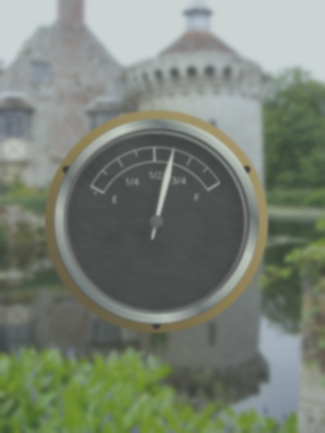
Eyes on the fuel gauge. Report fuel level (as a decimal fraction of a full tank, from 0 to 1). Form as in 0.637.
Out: 0.625
